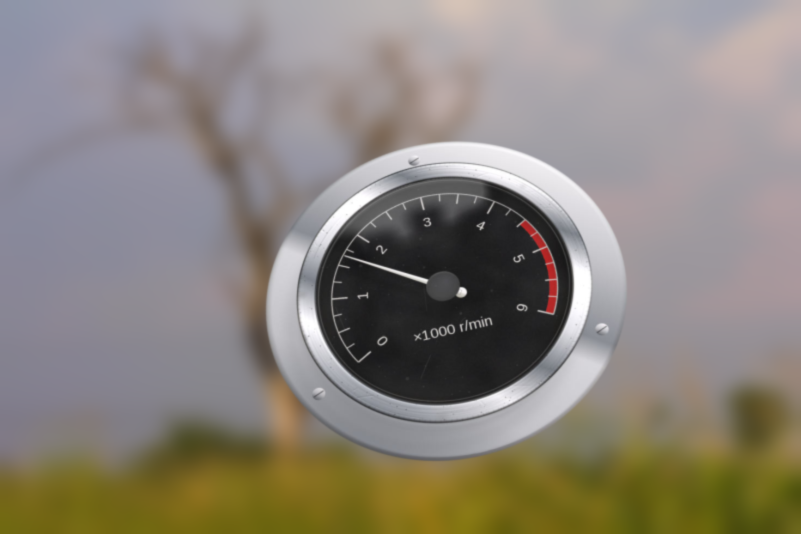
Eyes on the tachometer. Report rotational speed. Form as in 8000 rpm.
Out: 1625 rpm
